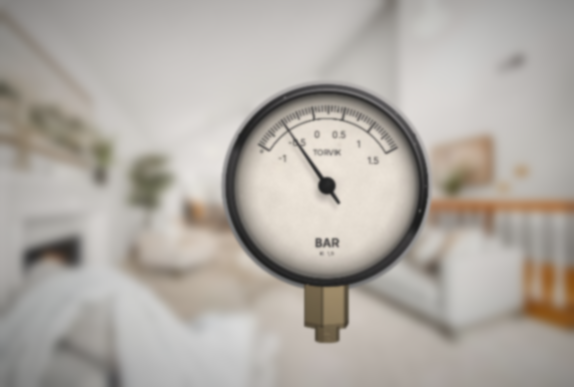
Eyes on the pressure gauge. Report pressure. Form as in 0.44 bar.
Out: -0.5 bar
